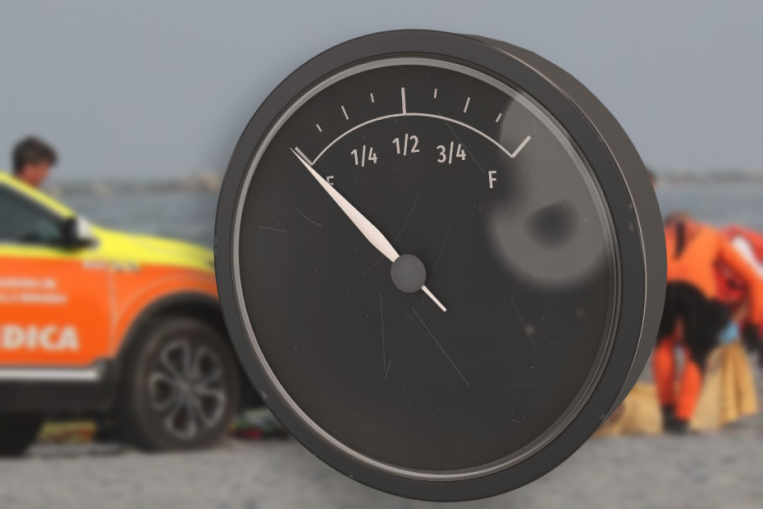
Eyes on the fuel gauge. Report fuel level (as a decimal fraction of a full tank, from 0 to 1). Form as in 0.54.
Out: 0
